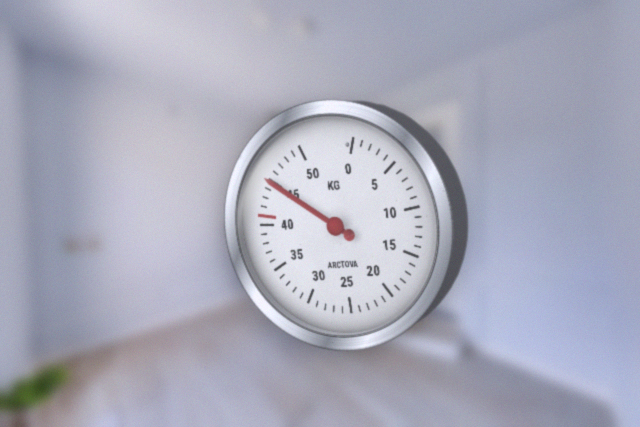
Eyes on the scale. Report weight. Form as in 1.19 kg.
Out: 45 kg
